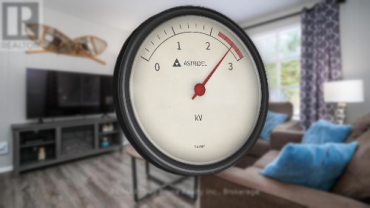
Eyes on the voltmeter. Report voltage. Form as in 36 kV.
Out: 2.6 kV
